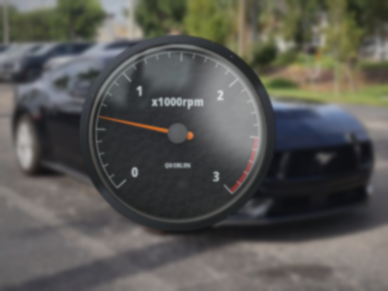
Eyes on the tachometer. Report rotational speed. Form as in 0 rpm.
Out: 600 rpm
